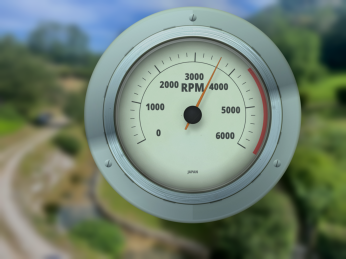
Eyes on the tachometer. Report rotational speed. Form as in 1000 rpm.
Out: 3600 rpm
